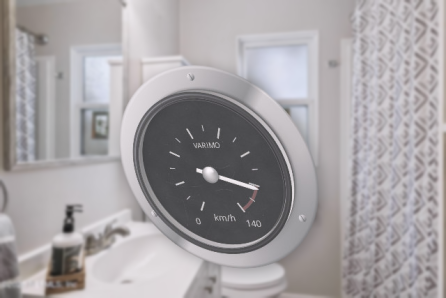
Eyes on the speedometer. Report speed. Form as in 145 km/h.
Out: 120 km/h
